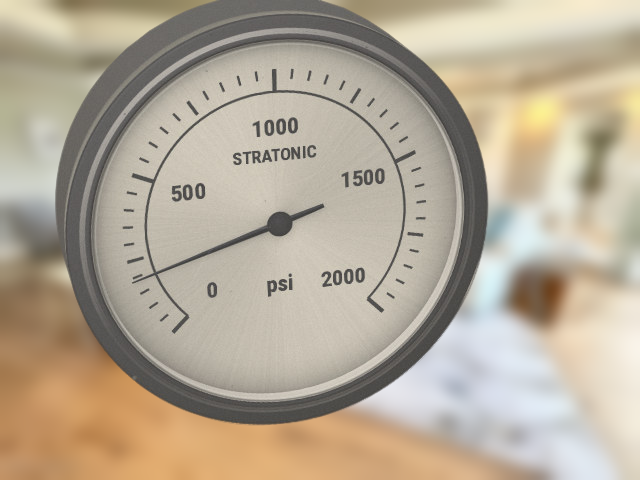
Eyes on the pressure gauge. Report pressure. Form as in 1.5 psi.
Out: 200 psi
